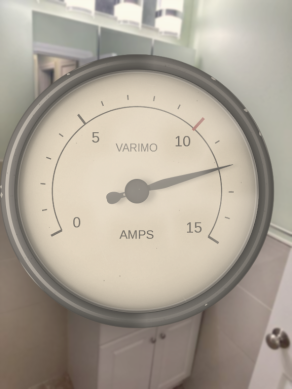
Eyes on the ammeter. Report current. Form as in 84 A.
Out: 12 A
